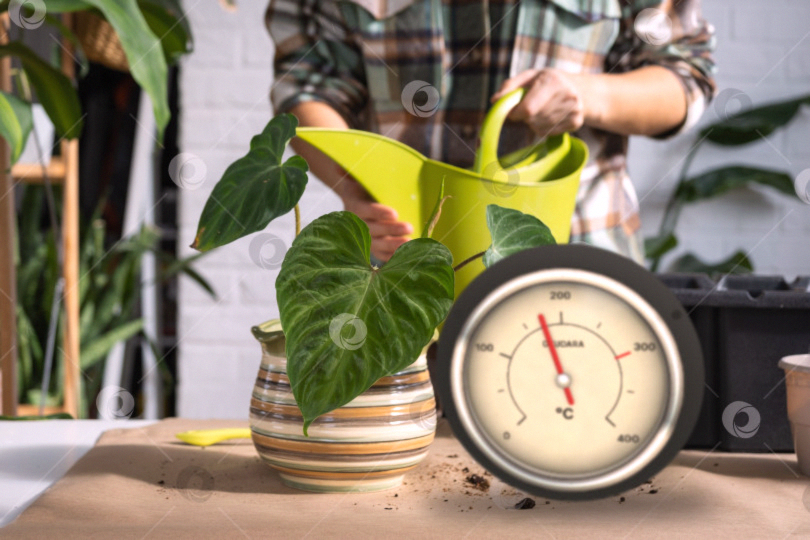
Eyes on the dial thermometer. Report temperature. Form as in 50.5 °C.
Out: 175 °C
